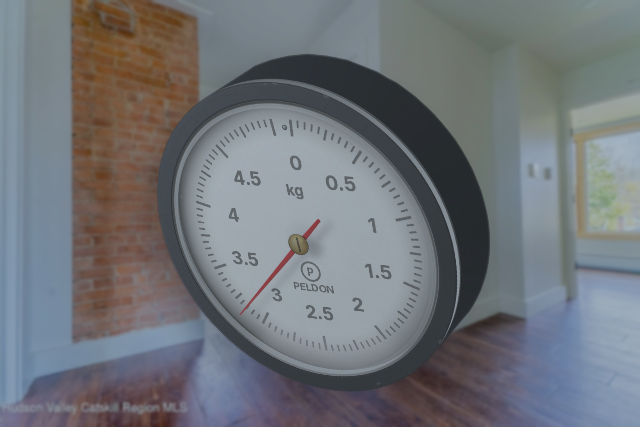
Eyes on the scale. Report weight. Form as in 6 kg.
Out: 3.15 kg
